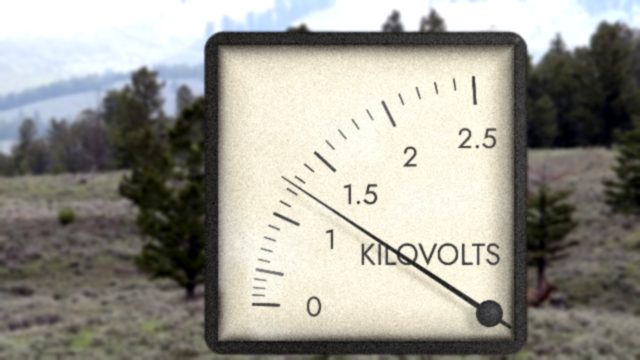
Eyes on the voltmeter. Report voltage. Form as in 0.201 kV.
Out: 1.25 kV
